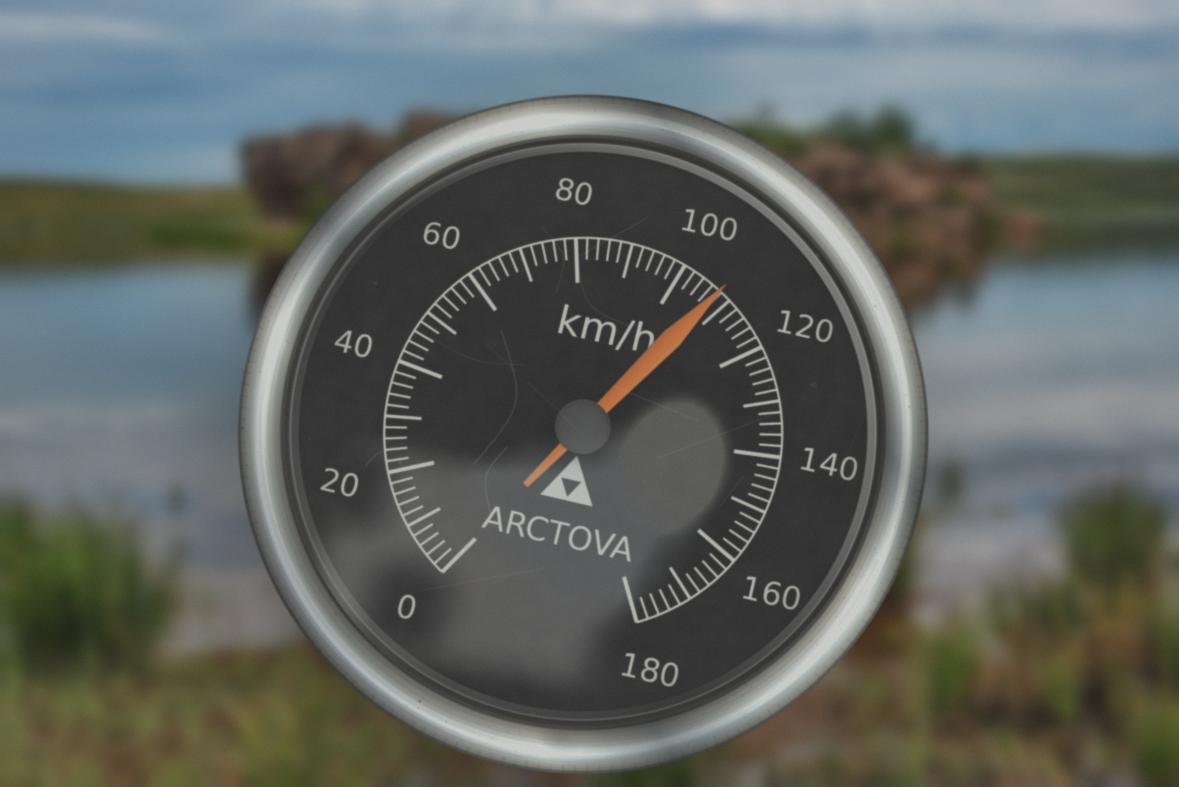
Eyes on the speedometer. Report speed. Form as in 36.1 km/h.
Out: 108 km/h
